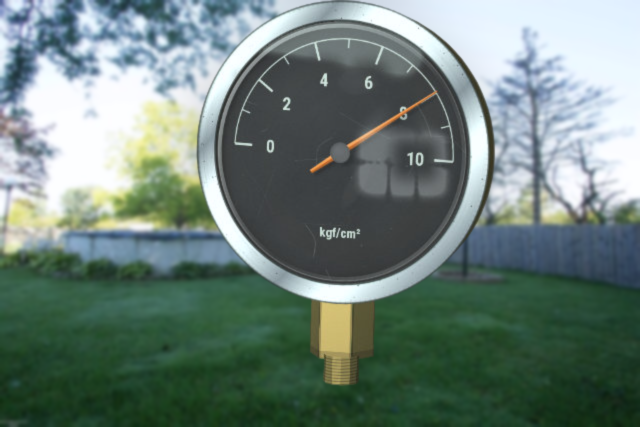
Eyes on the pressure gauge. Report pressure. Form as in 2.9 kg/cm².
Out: 8 kg/cm²
